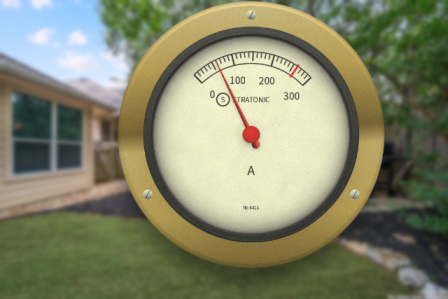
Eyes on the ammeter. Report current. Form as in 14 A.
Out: 60 A
